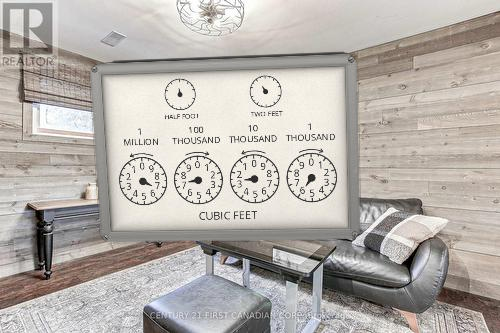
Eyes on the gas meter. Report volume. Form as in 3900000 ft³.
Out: 672600 ft³
